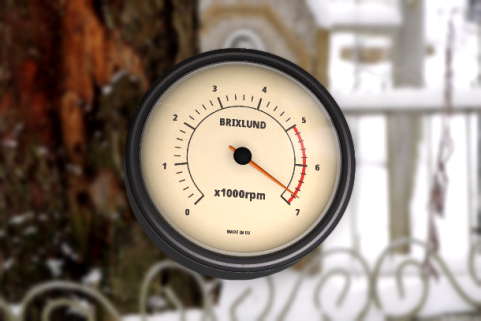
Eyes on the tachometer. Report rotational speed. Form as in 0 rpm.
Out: 6800 rpm
